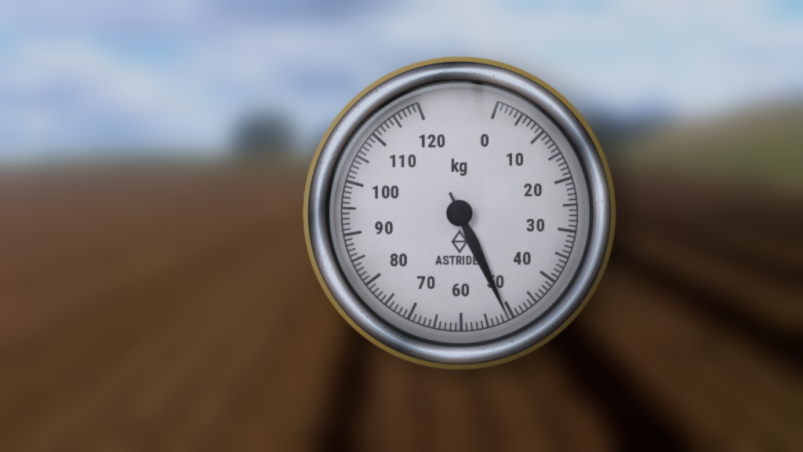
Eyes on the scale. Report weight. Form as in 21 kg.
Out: 51 kg
